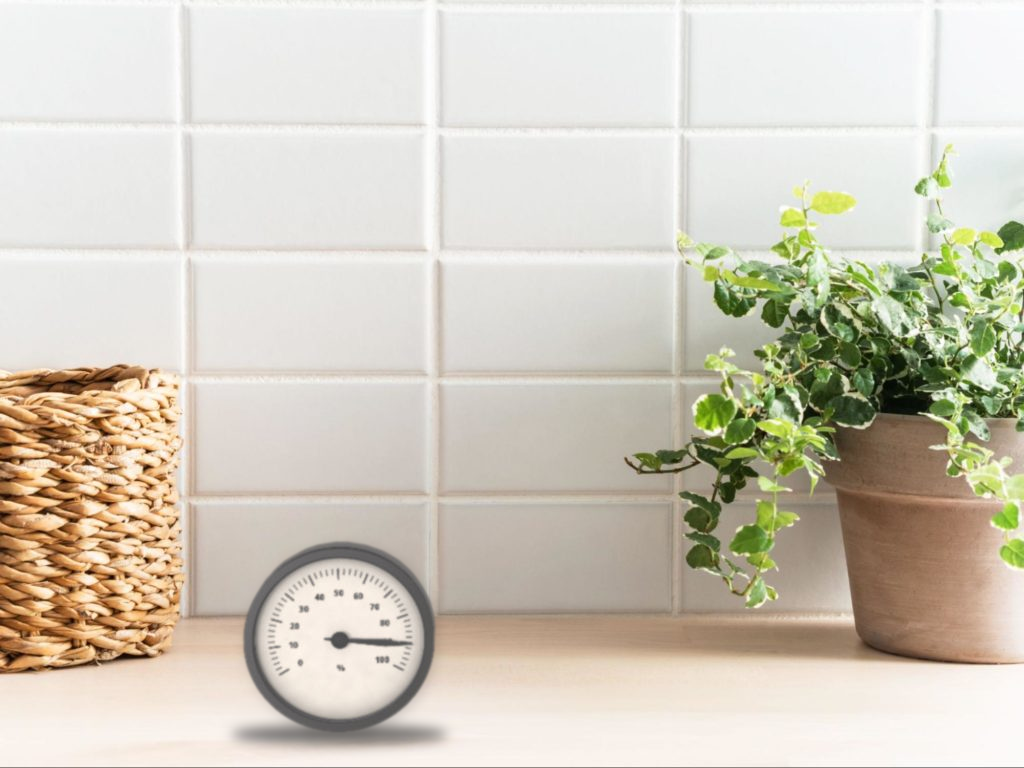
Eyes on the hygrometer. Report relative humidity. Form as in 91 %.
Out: 90 %
